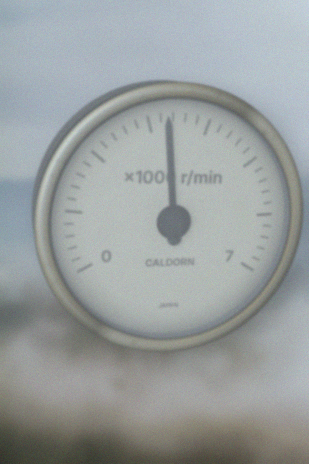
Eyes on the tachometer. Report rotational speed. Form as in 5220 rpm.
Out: 3300 rpm
